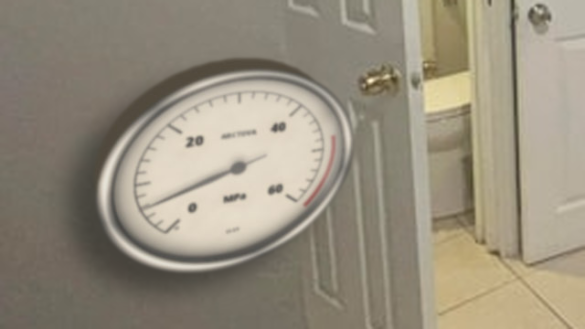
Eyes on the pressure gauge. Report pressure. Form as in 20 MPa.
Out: 6 MPa
